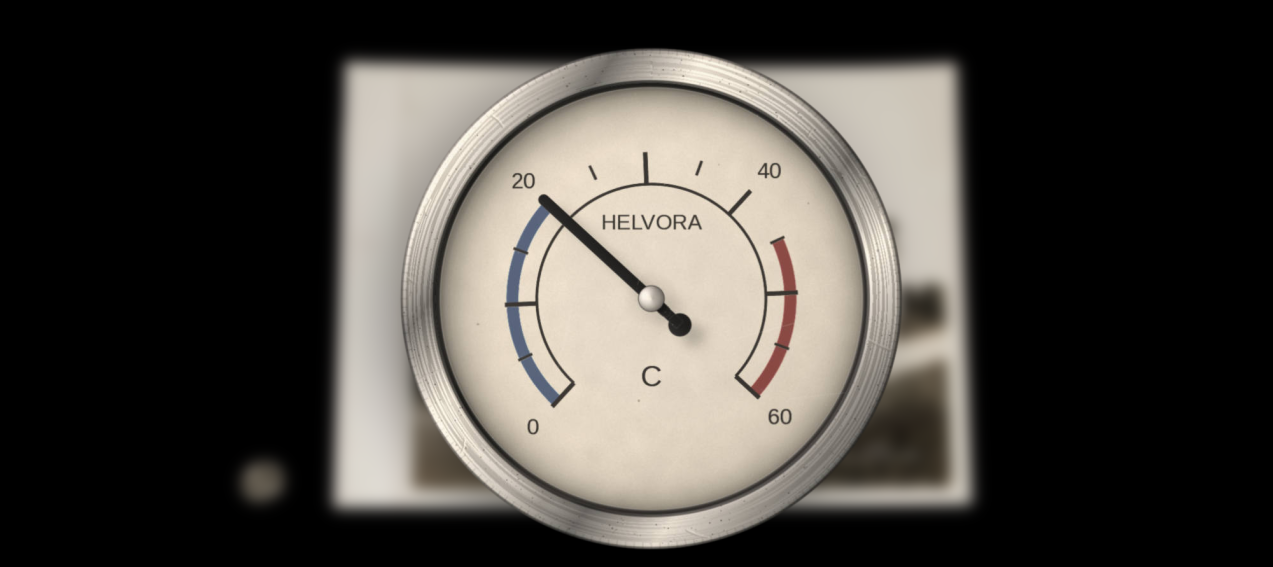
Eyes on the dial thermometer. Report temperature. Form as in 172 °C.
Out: 20 °C
